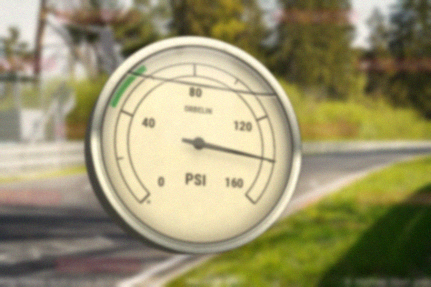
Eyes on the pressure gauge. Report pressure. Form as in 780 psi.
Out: 140 psi
